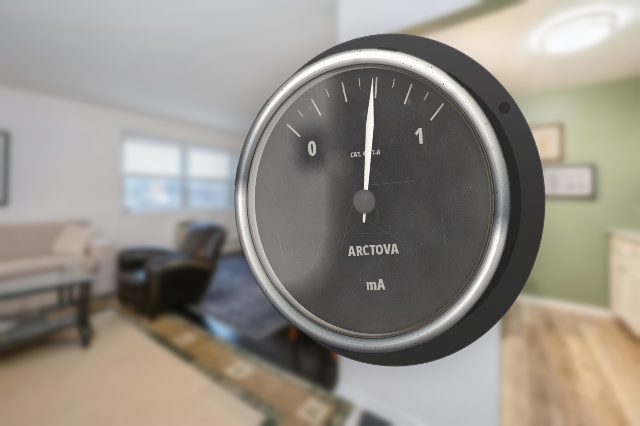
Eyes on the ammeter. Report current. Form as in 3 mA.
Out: 0.6 mA
